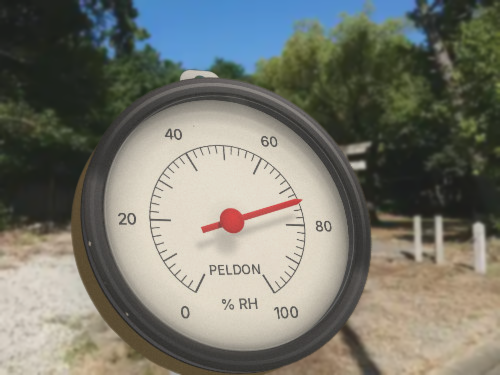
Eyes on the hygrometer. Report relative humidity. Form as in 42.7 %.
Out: 74 %
